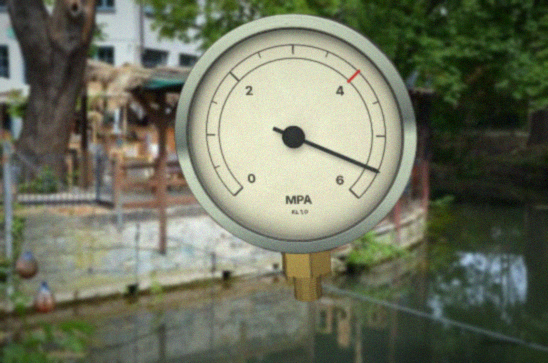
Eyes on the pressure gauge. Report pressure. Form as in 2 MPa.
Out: 5.5 MPa
